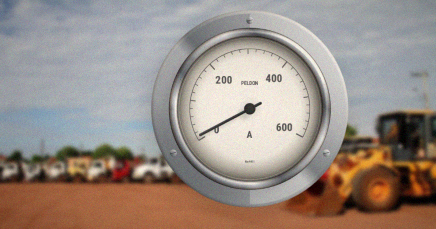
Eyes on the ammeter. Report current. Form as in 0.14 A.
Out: 10 A
